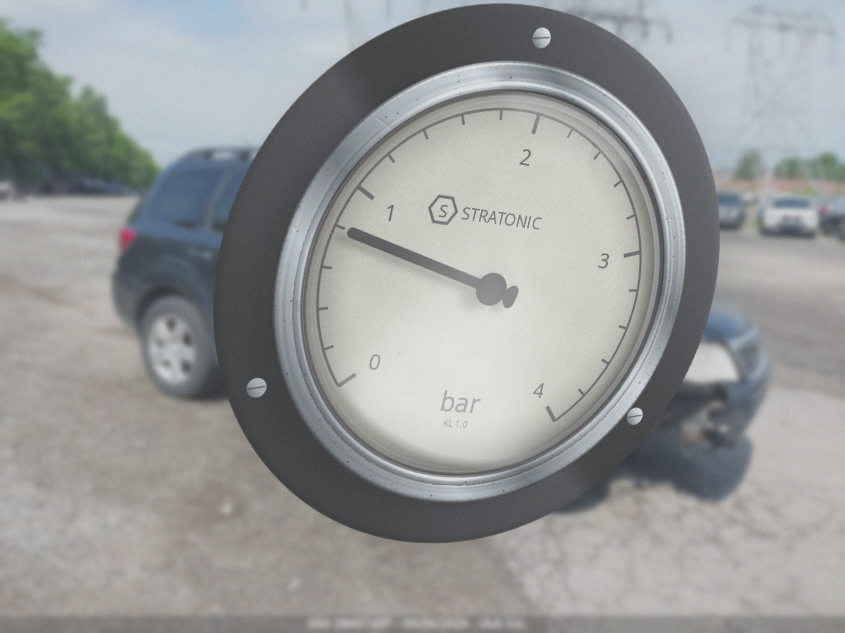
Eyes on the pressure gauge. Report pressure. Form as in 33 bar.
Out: 0.8 bar
